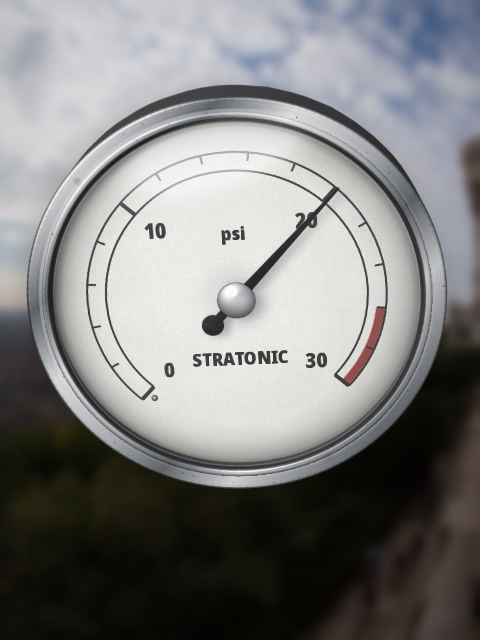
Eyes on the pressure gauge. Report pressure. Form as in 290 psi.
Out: 20 psi
